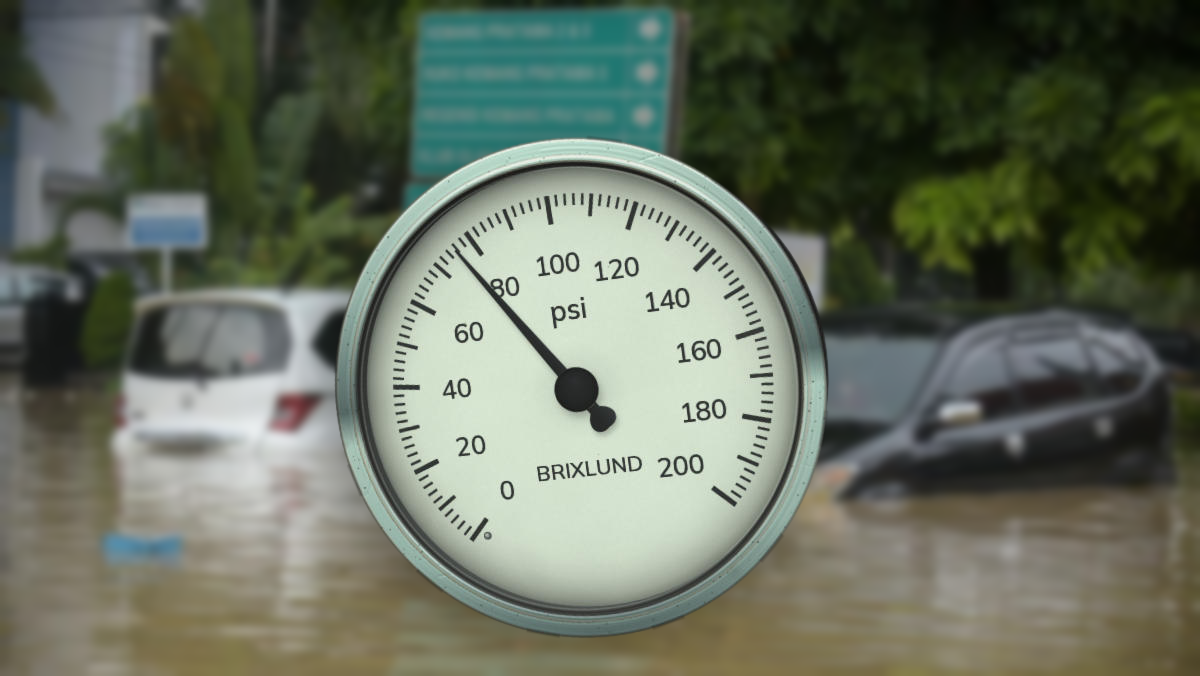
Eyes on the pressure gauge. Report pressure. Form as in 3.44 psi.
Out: 76 psi
